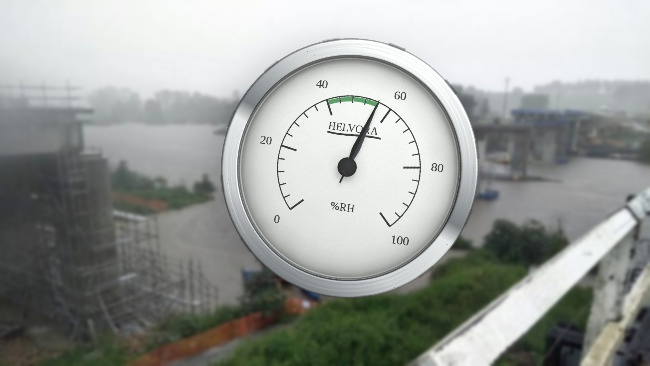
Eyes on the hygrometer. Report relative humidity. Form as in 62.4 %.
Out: 56 %
